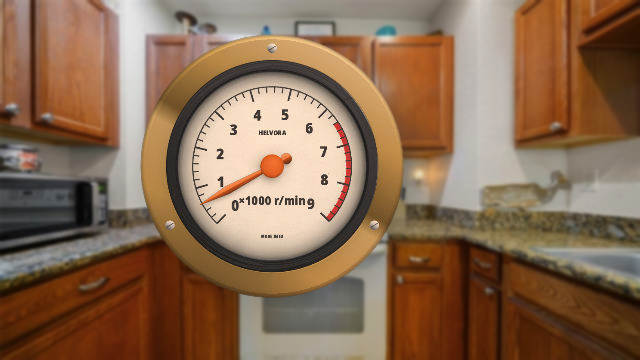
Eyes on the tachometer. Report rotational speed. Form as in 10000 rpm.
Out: 600 rpm
